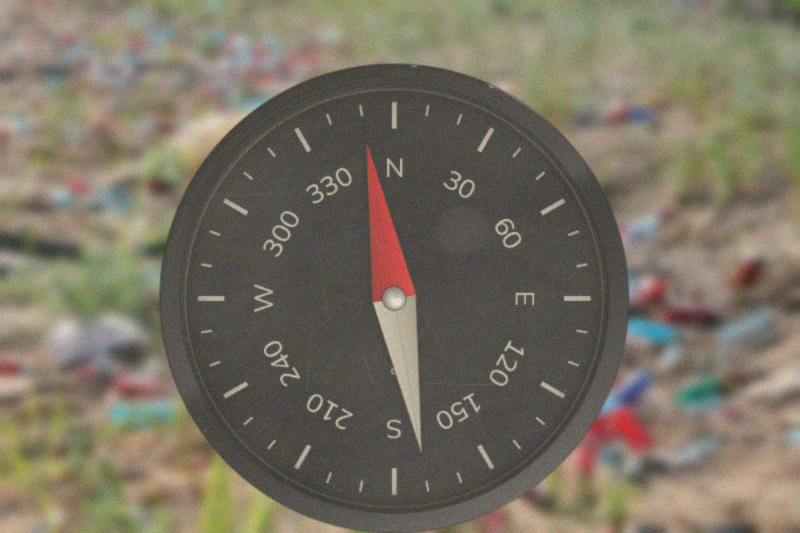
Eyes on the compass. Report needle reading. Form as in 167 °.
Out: 350 °
